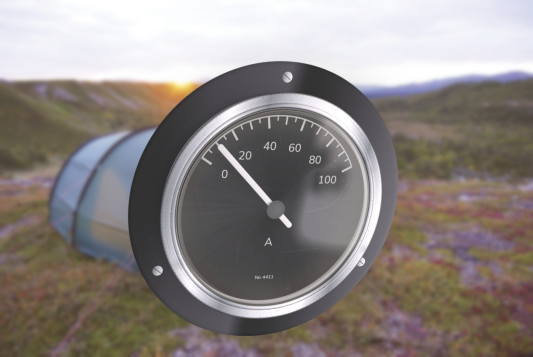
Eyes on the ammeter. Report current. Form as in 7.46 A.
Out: 10 A
